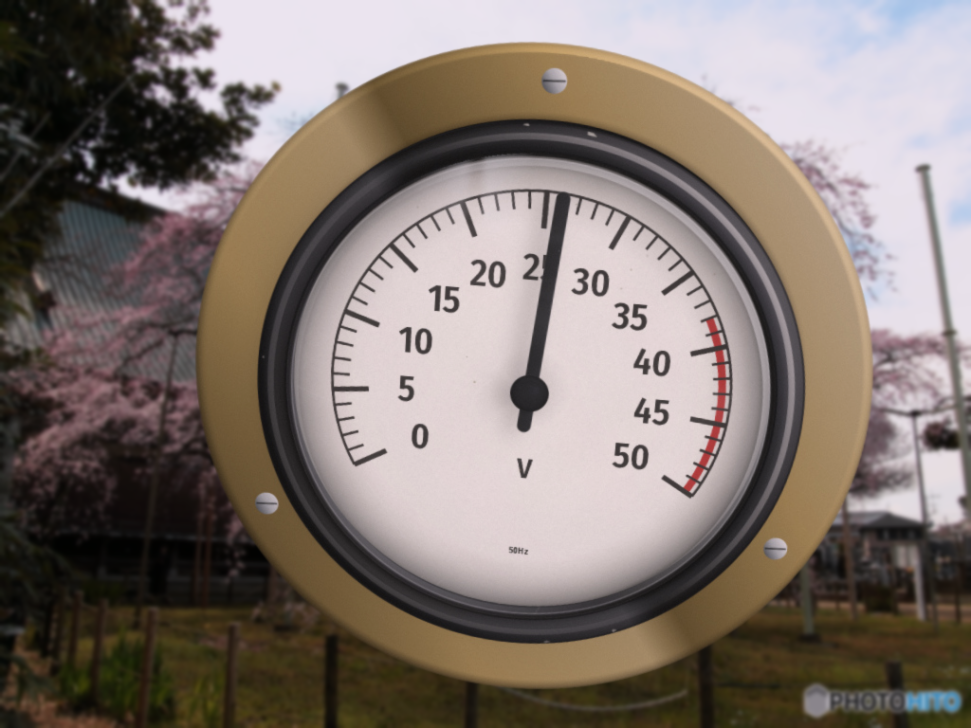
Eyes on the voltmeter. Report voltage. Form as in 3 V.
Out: 26 V
